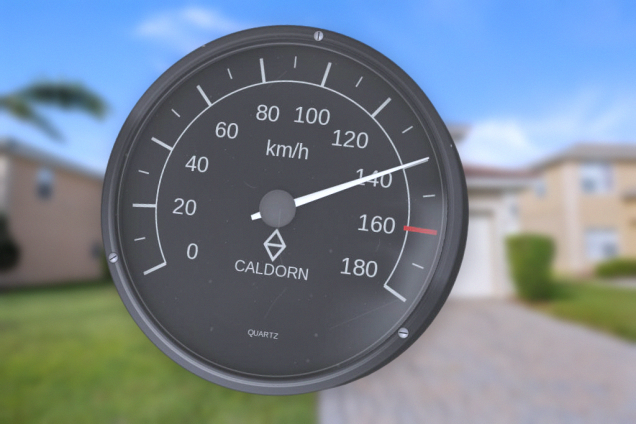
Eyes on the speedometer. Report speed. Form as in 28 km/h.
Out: 140 km/h
